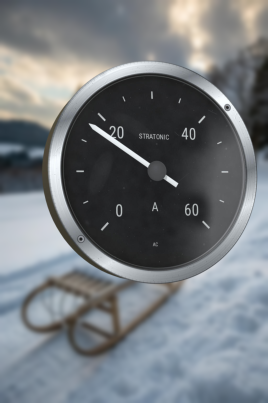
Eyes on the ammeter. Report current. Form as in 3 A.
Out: 17.5 A
